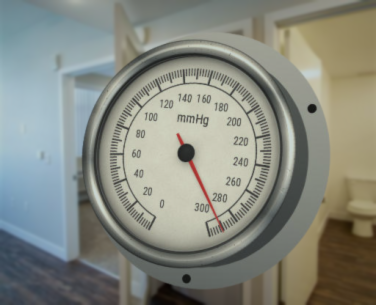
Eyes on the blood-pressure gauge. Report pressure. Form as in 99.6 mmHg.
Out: 290 mmHg
